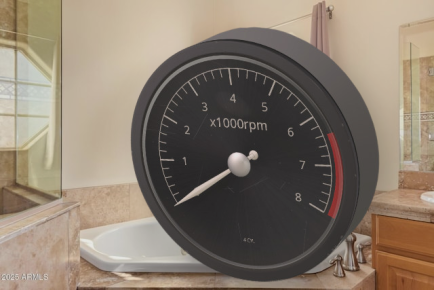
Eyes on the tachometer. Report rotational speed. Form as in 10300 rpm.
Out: 0 rpm
